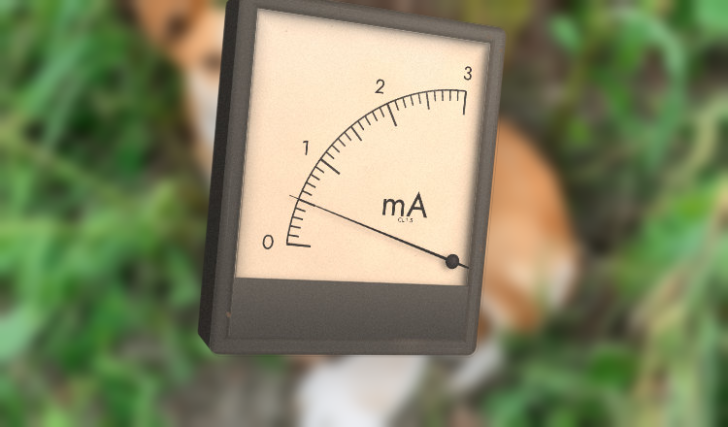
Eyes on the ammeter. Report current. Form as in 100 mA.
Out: 0.5 mA
